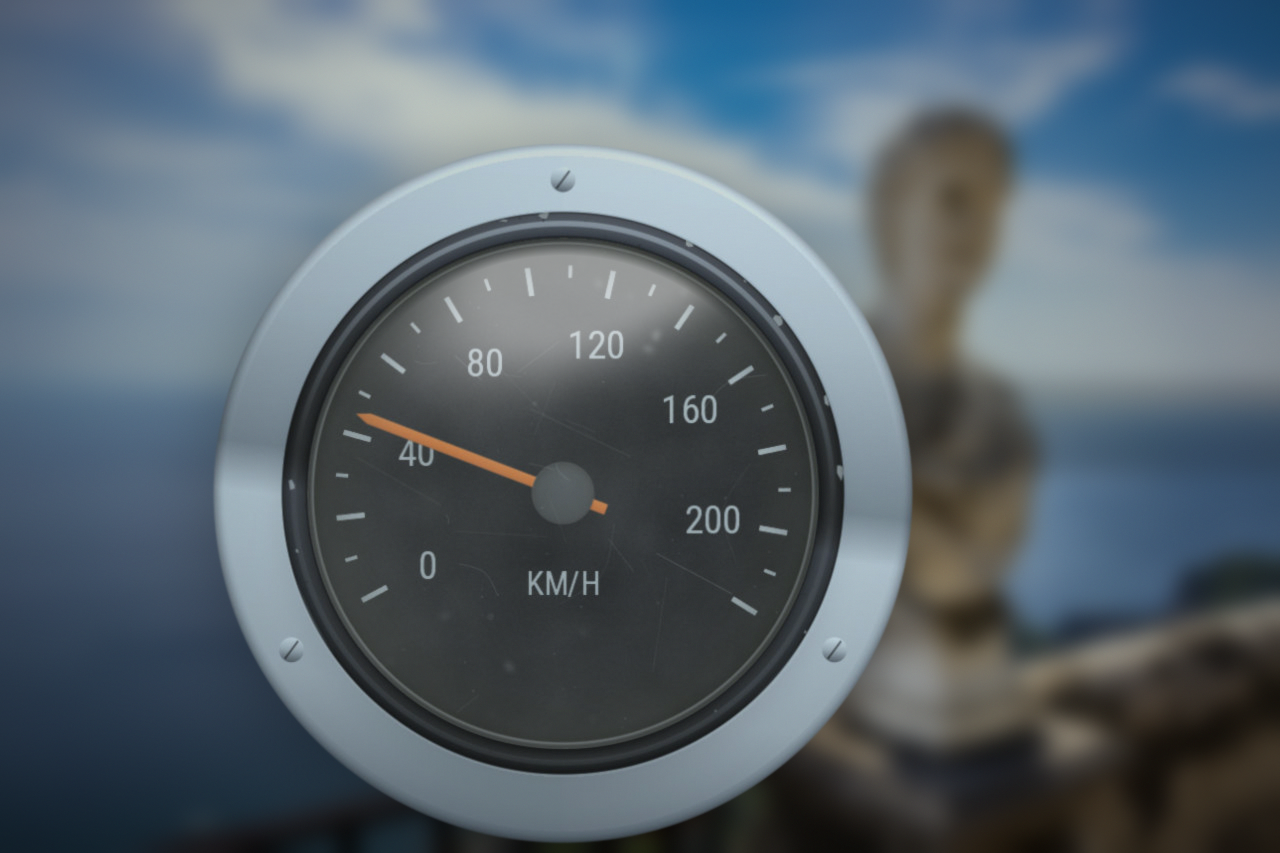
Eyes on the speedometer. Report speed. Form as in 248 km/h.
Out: 45 km/h
